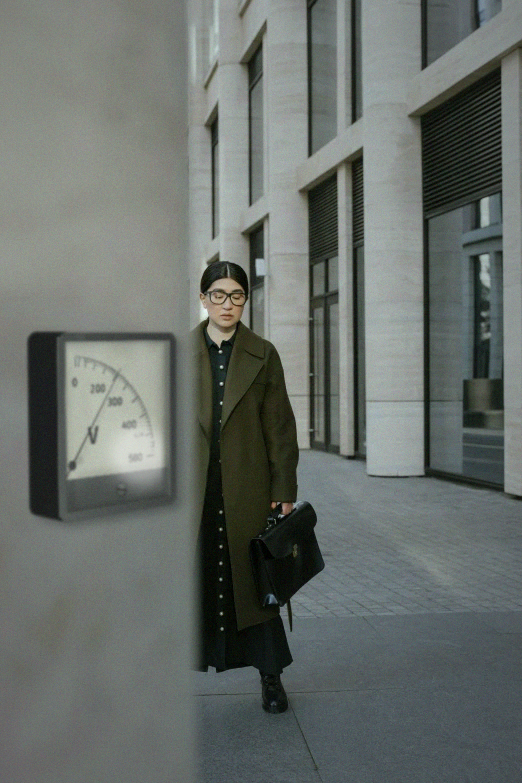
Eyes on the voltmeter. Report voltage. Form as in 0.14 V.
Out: 250 V
